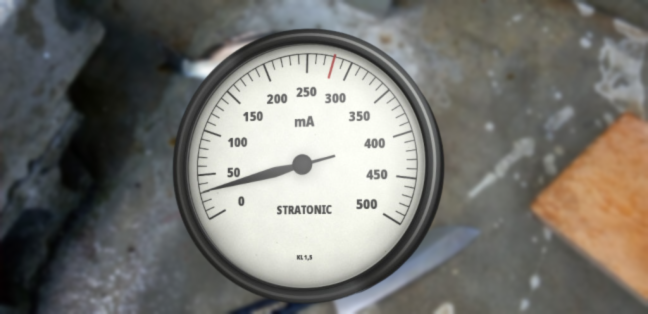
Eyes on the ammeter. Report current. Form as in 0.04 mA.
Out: 30 mA
